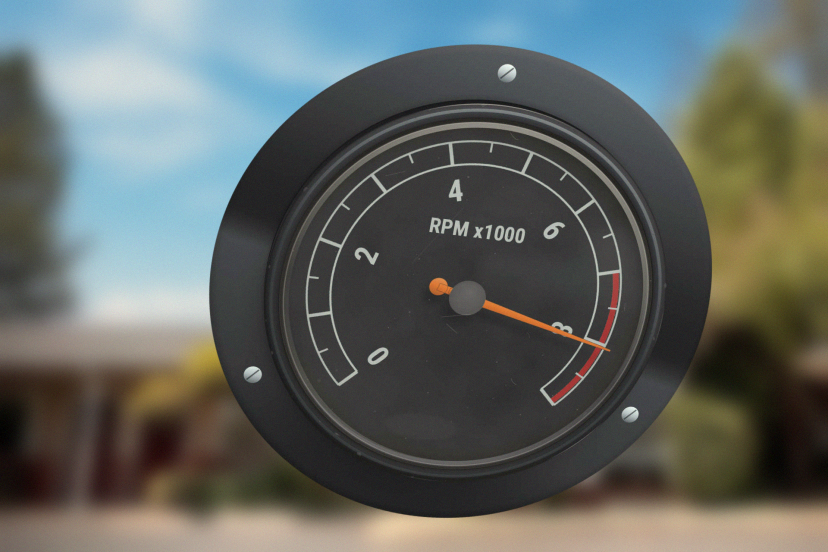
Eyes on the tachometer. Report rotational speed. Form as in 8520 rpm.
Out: 8000 rpm
